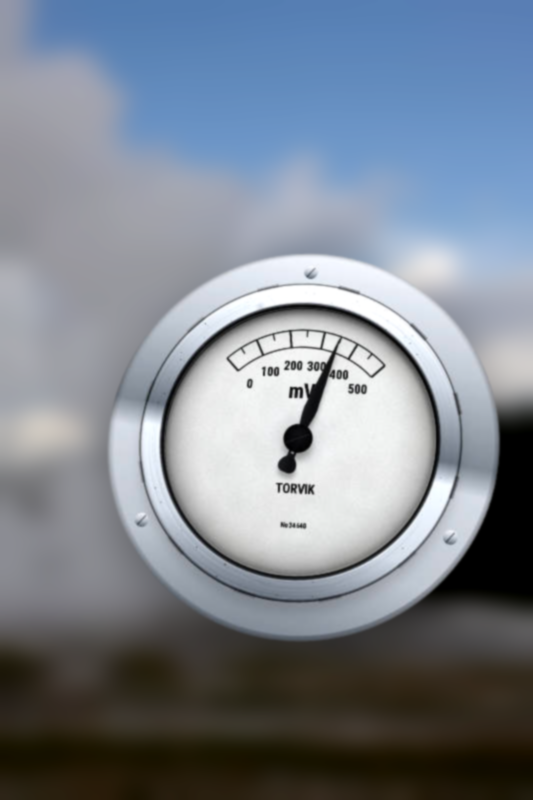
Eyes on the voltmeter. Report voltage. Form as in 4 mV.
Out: 350 mV
